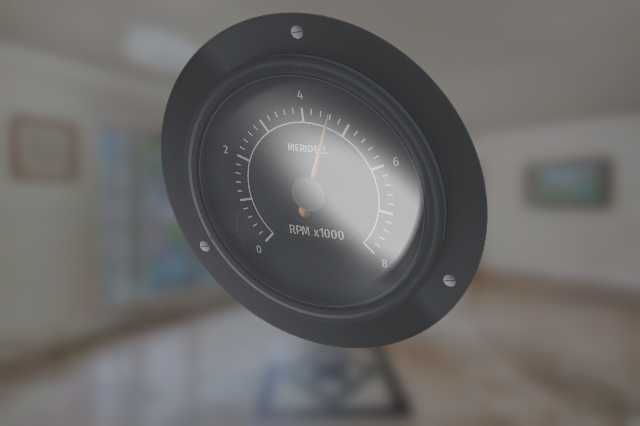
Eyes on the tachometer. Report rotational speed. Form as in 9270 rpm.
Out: 4600 rpm
